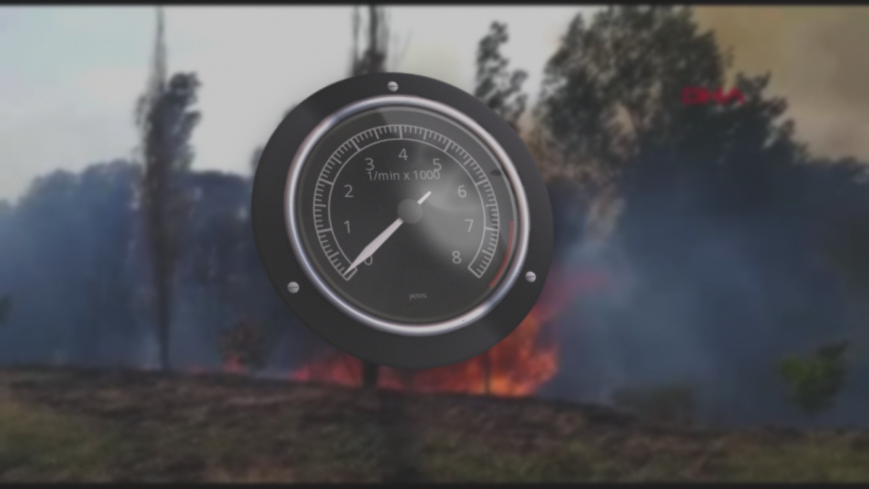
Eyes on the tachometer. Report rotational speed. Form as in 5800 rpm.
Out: 100 rpm
